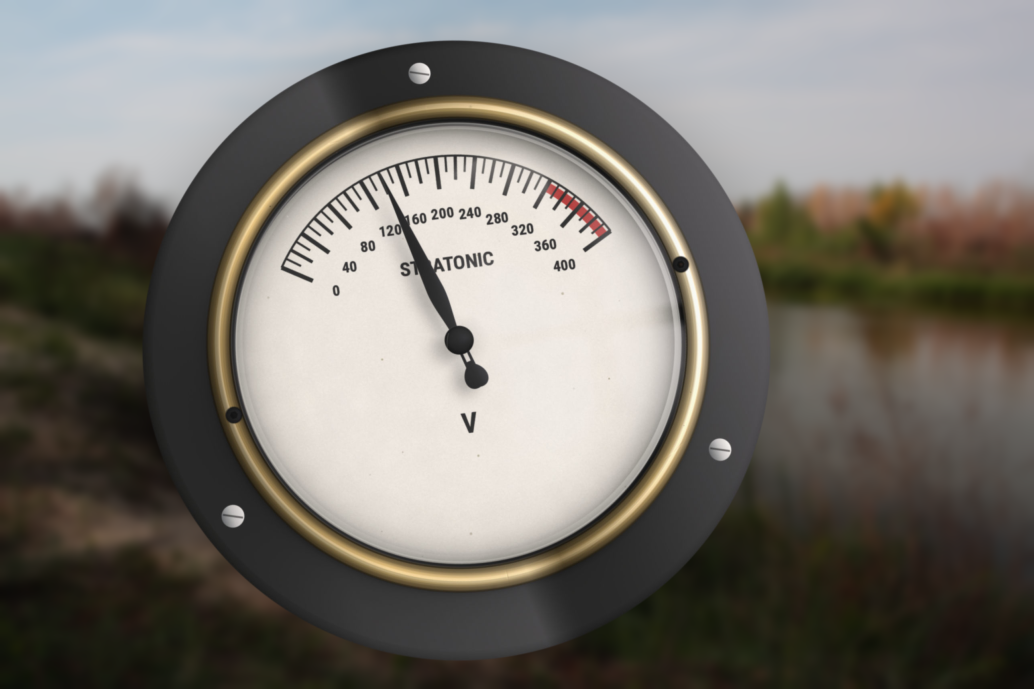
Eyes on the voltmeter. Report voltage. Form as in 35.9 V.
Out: 140 V
